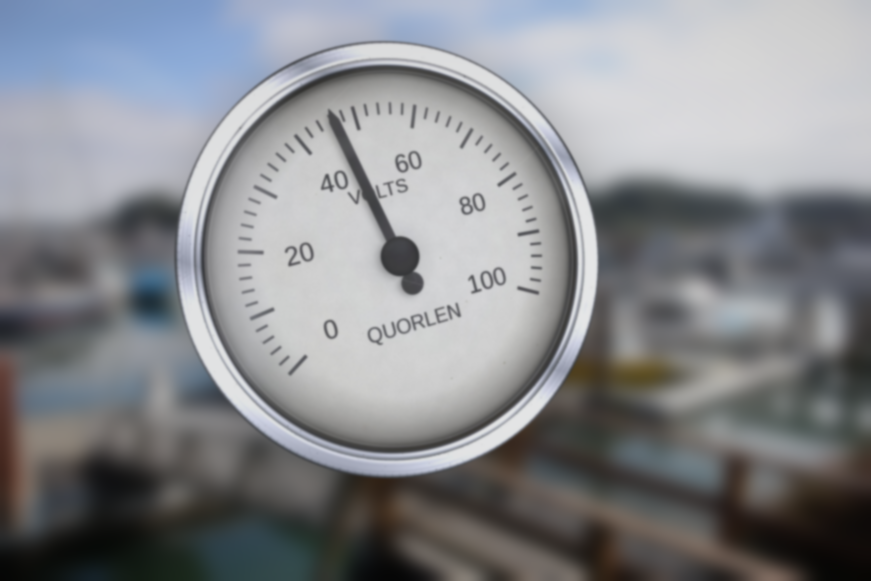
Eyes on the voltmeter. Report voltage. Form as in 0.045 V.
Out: 46 V
